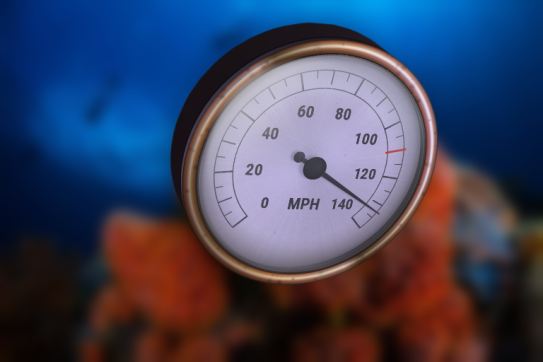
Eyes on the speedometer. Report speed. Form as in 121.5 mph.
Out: 132.5 mph
